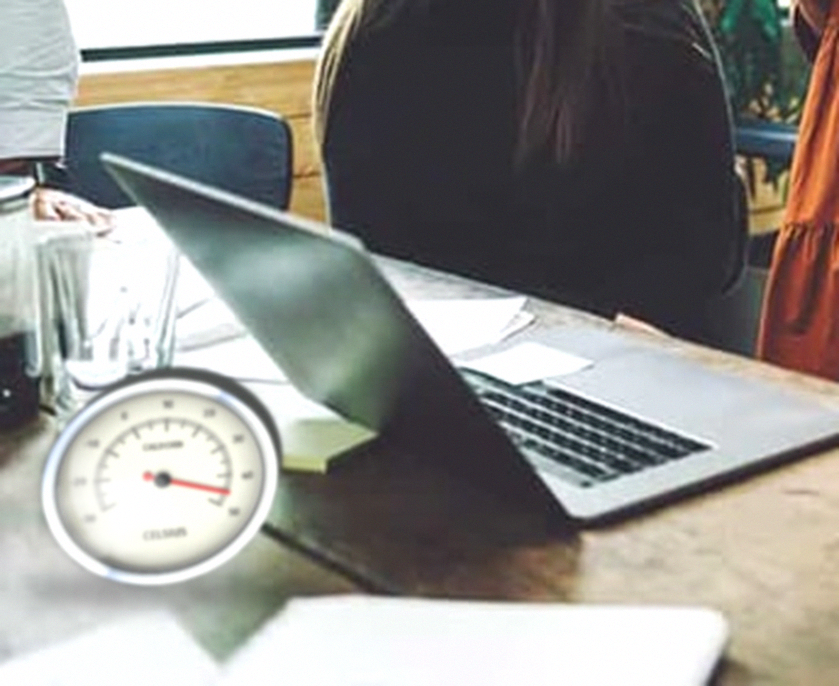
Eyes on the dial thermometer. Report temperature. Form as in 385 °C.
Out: 45 °C
